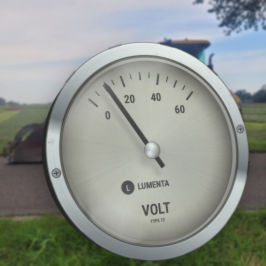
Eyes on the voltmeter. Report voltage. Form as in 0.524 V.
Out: 10 V
